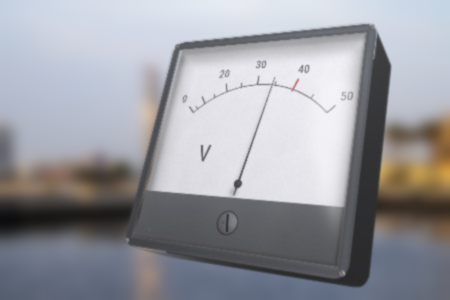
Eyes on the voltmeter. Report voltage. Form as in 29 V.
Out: 35 V
